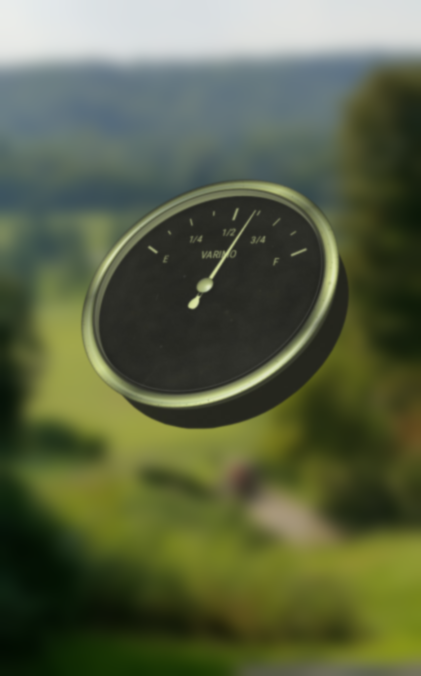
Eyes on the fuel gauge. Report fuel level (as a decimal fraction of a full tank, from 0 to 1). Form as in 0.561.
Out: 0.625
